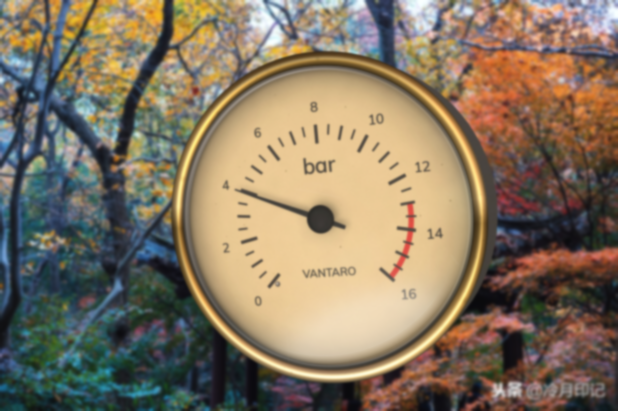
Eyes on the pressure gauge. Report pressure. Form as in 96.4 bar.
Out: 4 bar
